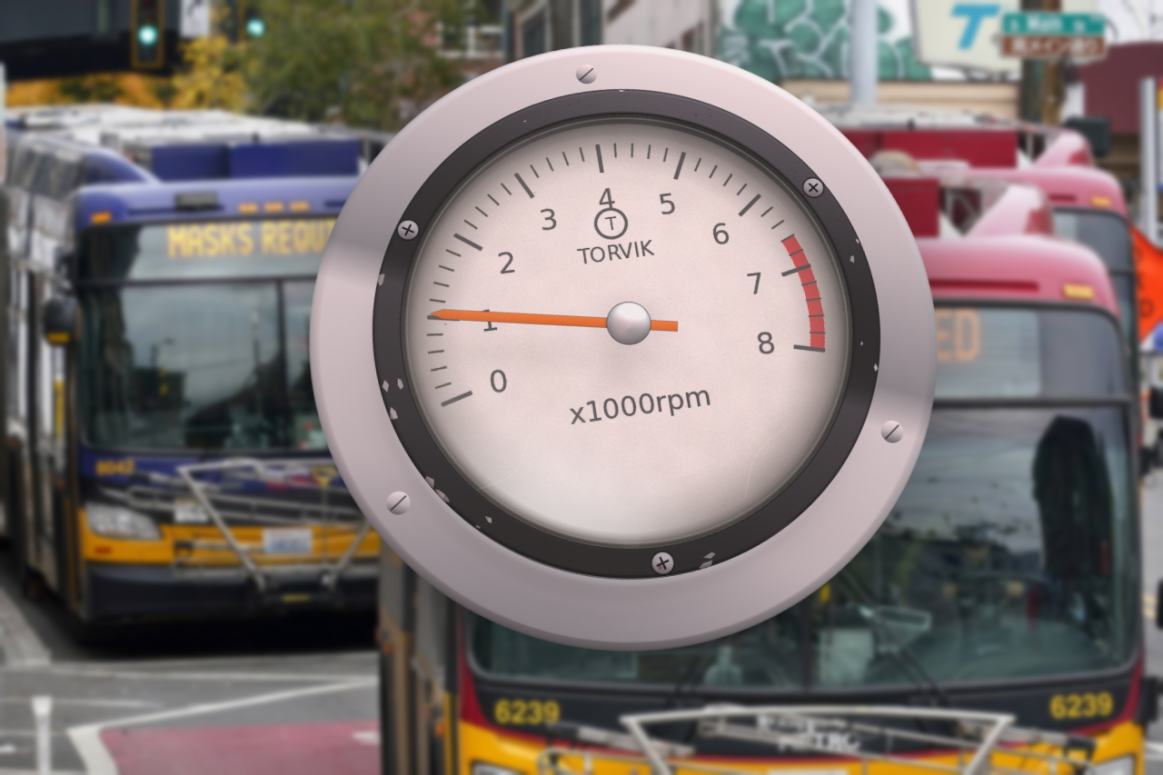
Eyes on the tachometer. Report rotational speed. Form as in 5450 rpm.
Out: 1000 rpm
